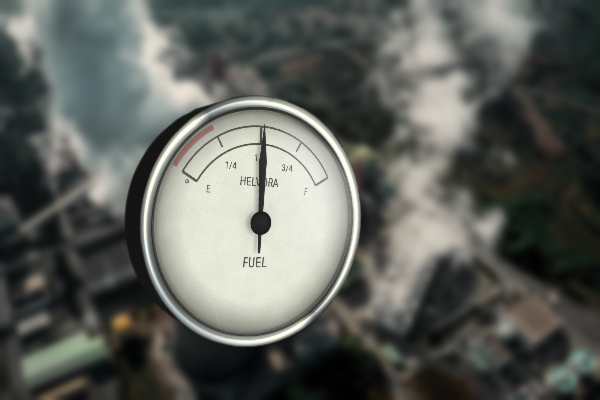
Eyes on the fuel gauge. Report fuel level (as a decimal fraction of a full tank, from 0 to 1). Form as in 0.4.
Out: 0.5
